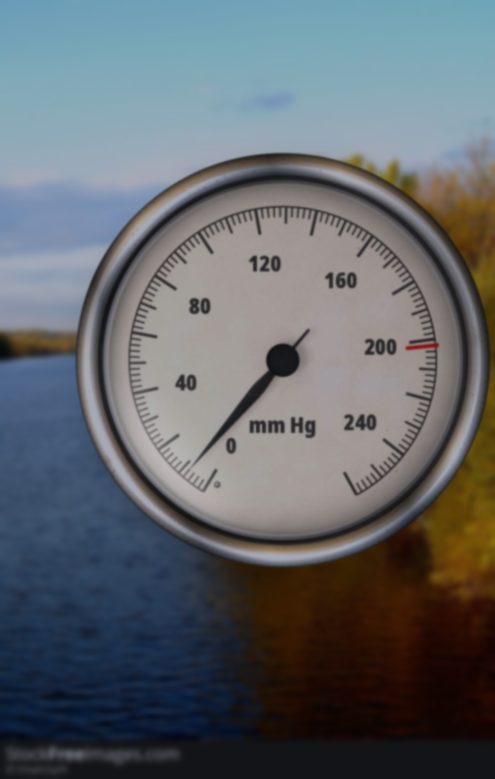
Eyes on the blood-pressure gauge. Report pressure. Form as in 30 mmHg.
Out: 8 mmHg
